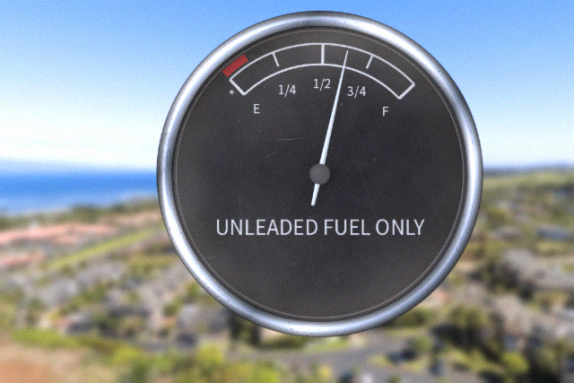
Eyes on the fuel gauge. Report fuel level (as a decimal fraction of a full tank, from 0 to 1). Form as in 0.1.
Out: 0.625
